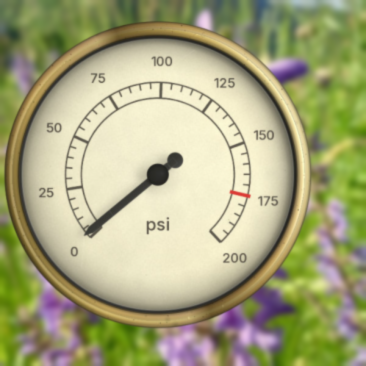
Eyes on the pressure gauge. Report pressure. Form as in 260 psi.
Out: 2.5 psi
